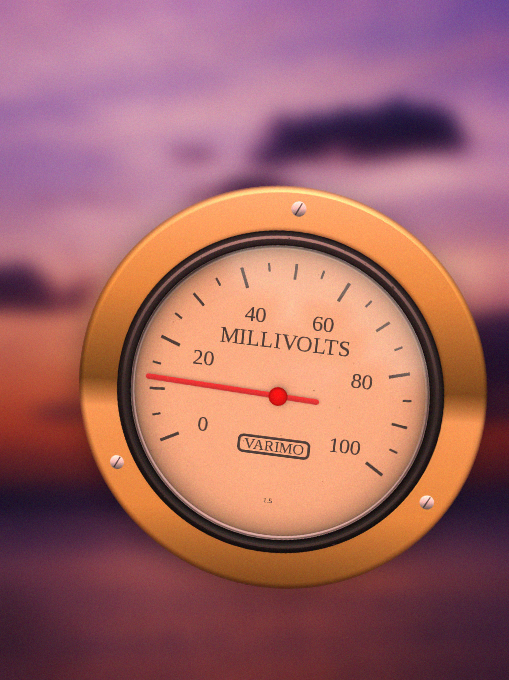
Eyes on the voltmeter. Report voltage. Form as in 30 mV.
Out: 12.5 mV
